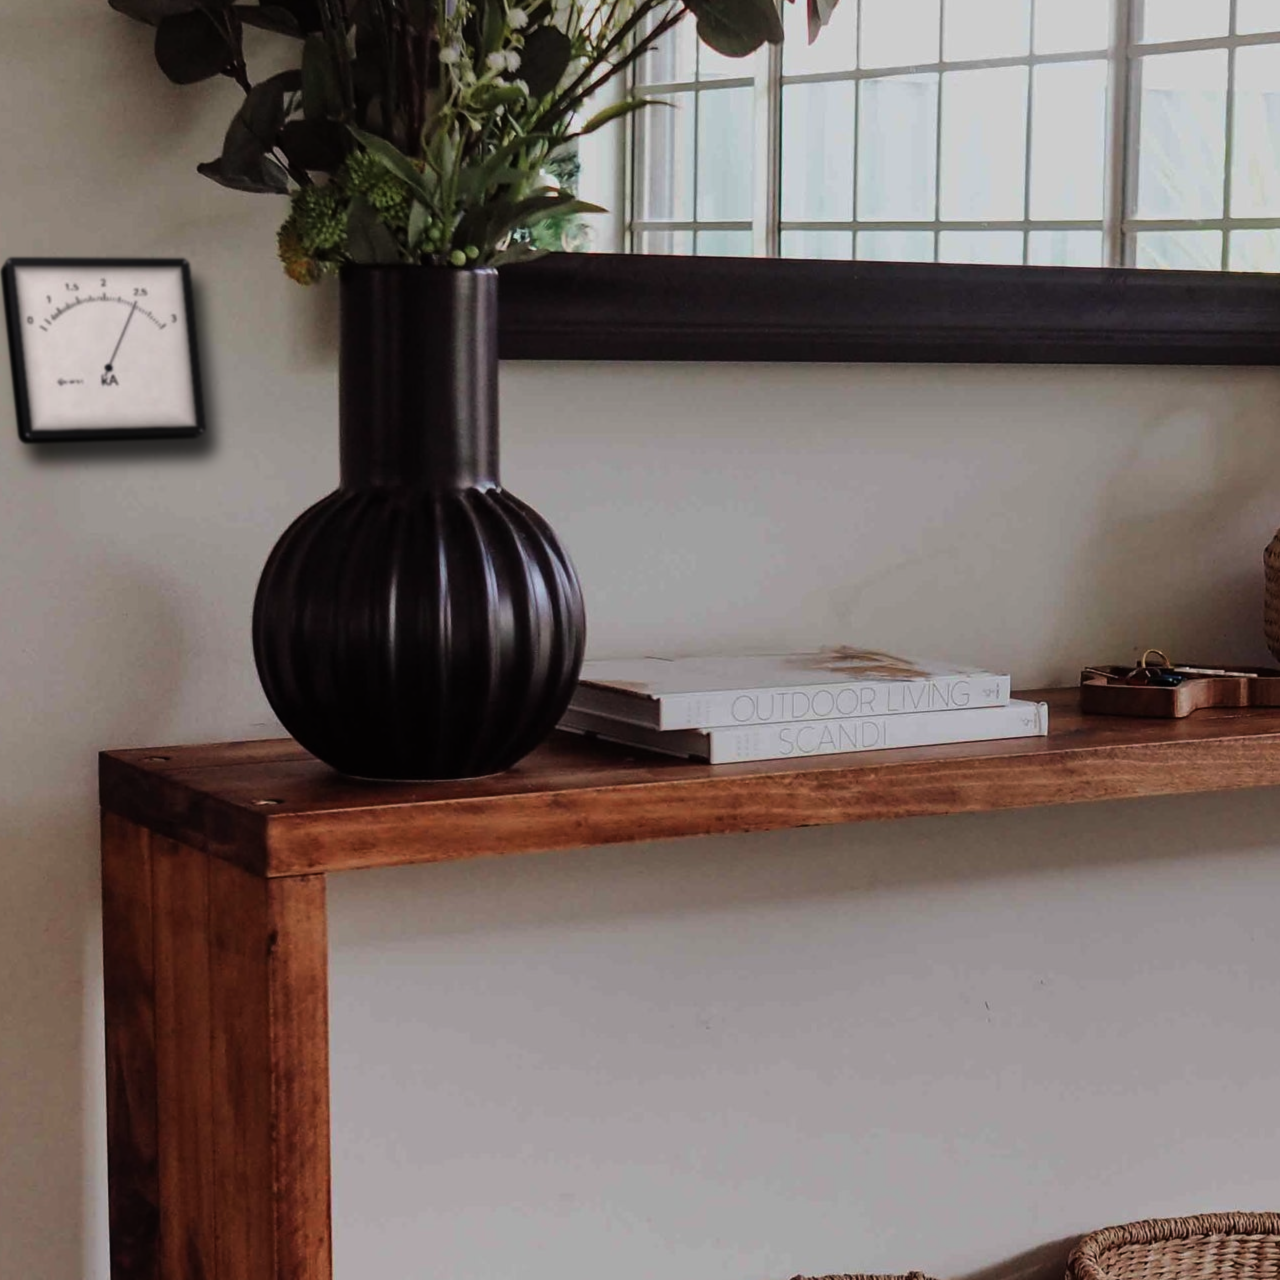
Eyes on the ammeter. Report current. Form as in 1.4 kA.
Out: 2.5 kA
